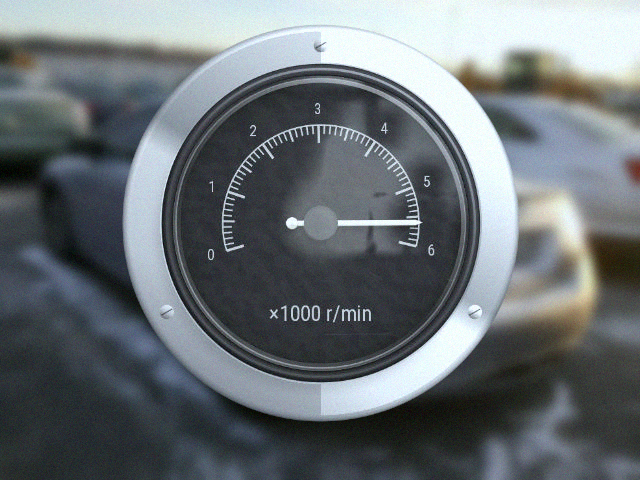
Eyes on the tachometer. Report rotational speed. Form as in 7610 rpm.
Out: 5600 rpm
